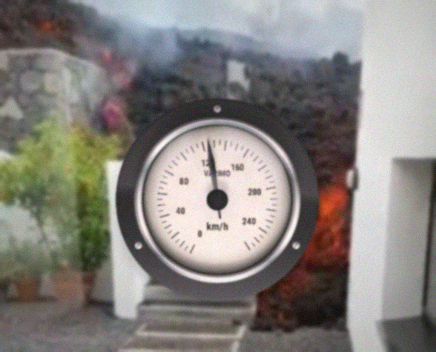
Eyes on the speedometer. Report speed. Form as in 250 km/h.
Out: 125 km/h
